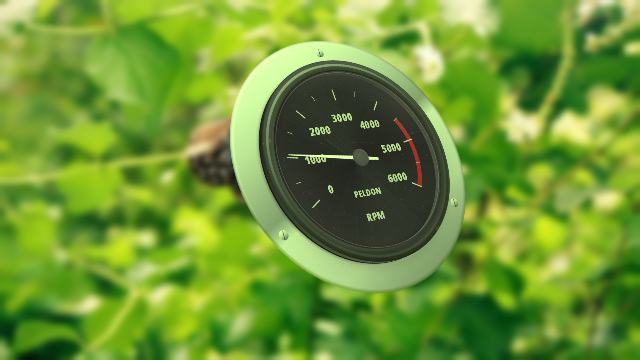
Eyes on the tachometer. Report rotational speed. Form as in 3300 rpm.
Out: 1000 rpm
